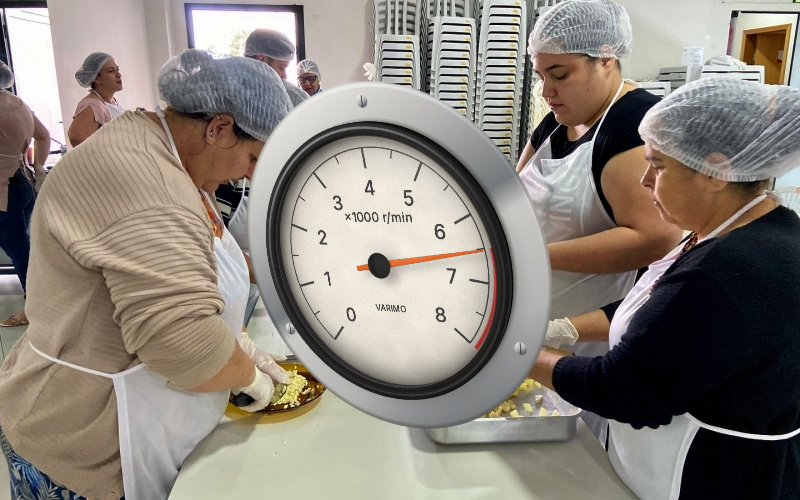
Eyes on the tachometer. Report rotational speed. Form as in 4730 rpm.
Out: 6500 rpm
